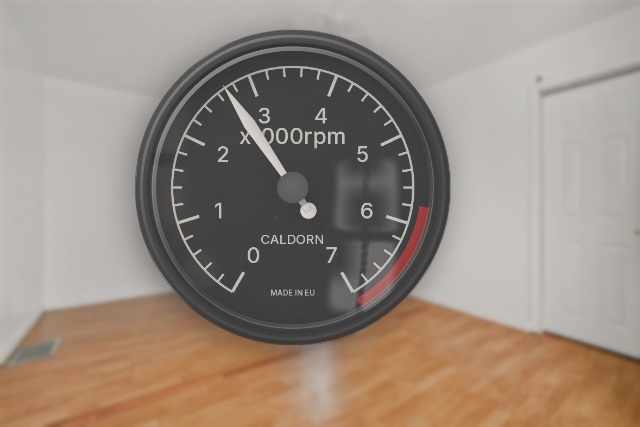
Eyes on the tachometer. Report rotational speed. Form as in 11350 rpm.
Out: 2700 rpm
